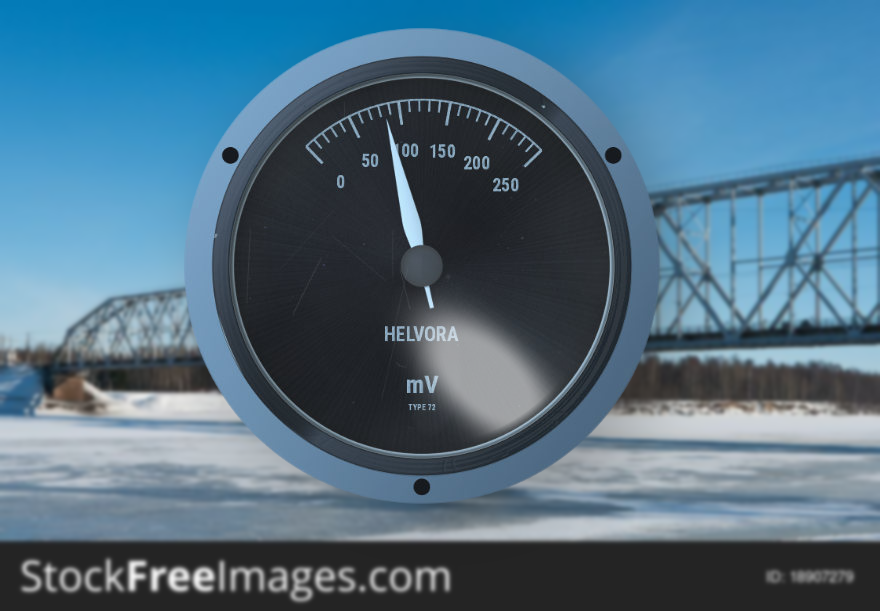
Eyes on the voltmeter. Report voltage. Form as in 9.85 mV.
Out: 85 mV
